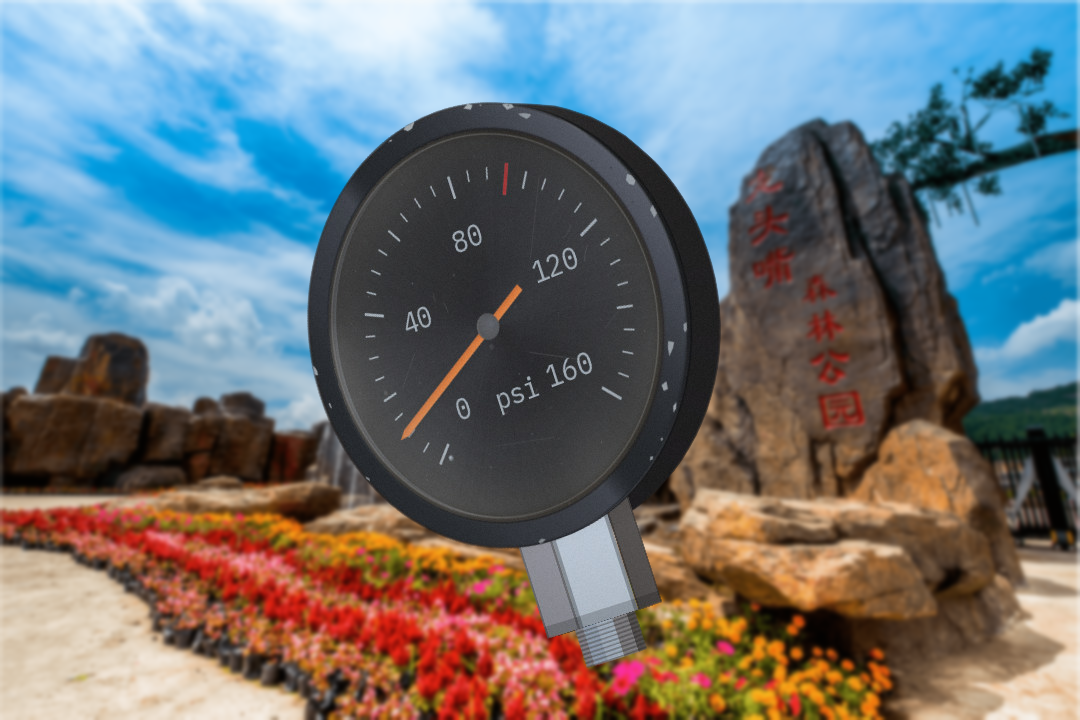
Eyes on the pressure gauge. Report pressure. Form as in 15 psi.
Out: 10 psi
